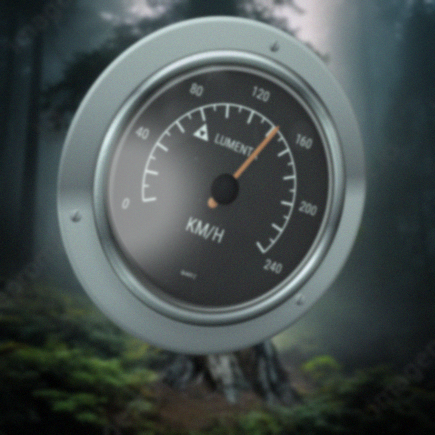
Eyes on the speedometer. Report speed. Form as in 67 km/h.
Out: 140 km/h
